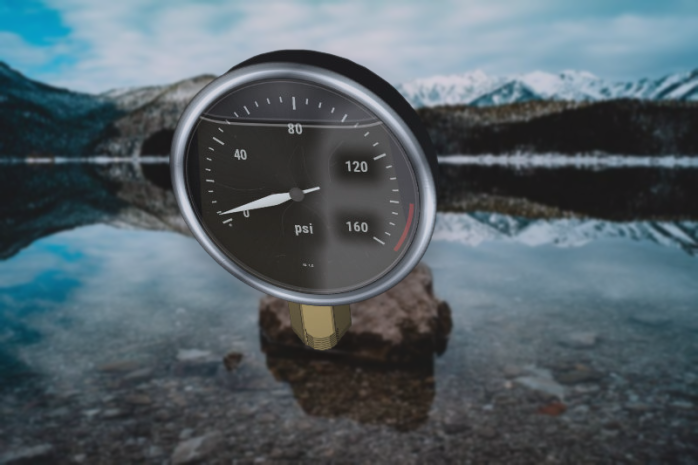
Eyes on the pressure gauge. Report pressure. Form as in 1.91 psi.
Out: 5 psi
